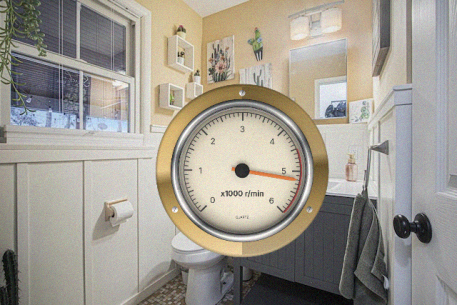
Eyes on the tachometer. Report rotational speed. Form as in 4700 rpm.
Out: 5200 rpm
